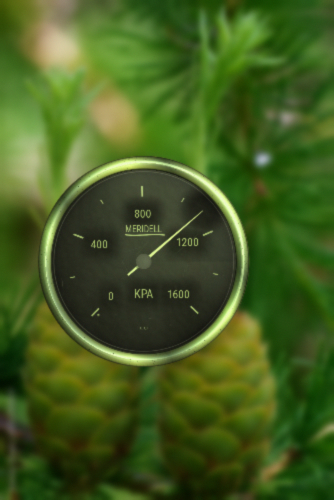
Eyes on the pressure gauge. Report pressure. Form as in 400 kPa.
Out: 1100 kPa
